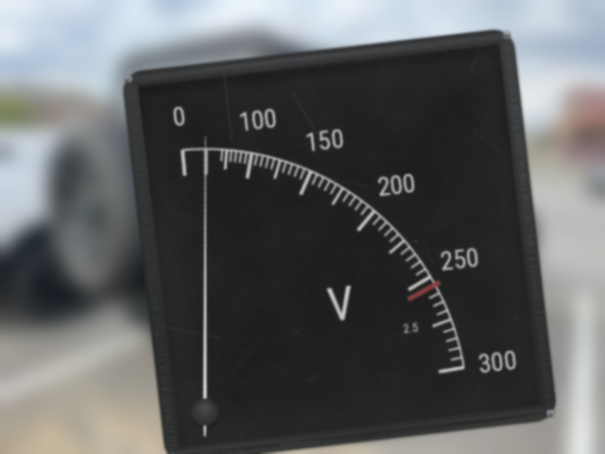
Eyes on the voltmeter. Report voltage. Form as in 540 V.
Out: 50 V
